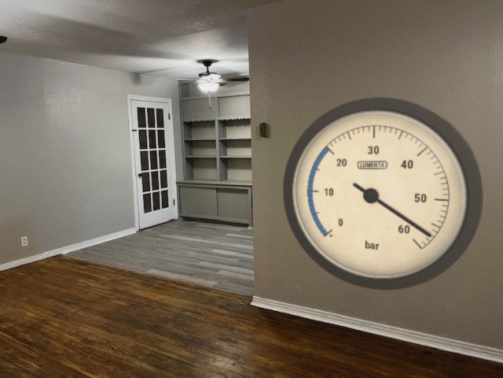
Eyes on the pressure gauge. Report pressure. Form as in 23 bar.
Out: 57 bar
